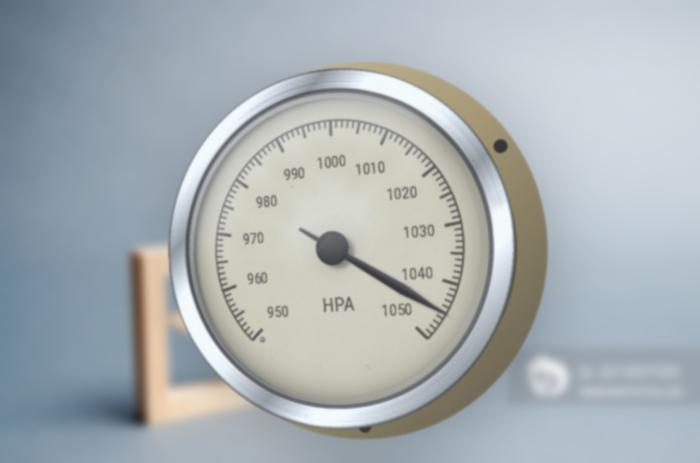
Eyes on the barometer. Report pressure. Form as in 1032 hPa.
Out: 1045 hPa
